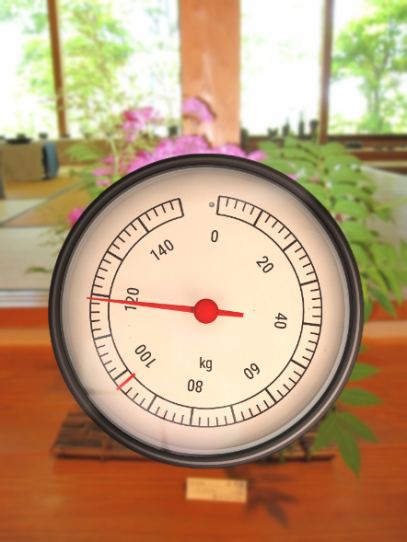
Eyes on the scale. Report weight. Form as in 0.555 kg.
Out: 119 kg
